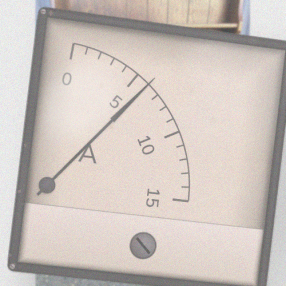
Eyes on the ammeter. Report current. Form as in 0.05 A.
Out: 6 A
